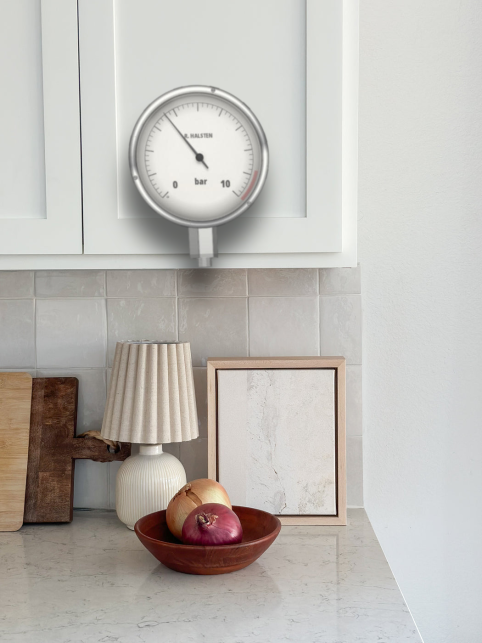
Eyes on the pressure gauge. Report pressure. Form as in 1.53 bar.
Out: 3.6 bar
